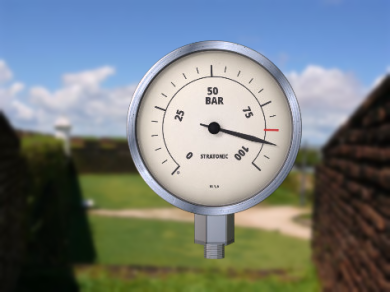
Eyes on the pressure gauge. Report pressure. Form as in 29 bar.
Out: 90 bar
